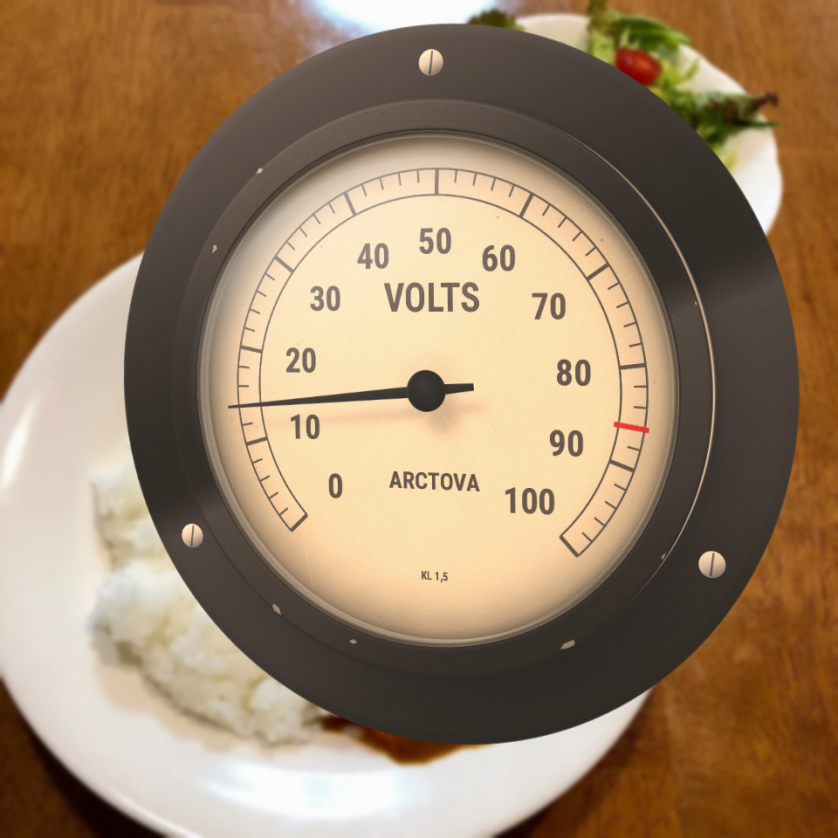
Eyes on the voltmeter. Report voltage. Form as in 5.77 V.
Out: 14 V
